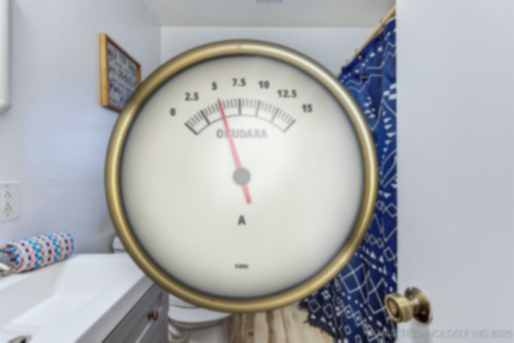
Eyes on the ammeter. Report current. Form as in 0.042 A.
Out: 5 A
